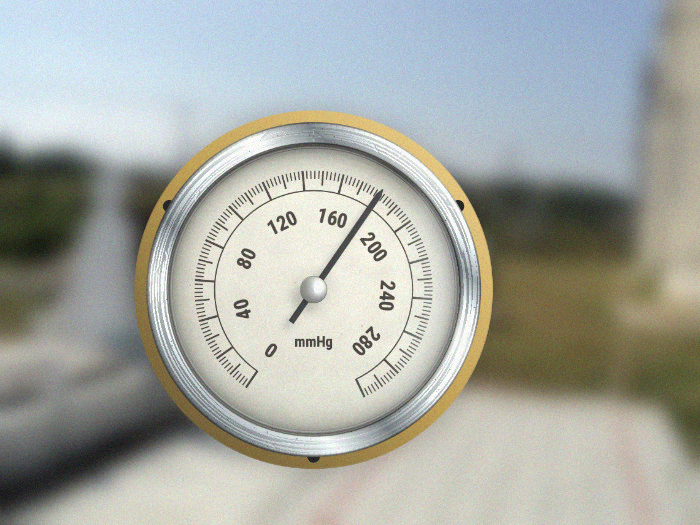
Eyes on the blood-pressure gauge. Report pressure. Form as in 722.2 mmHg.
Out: 180 mmHg
